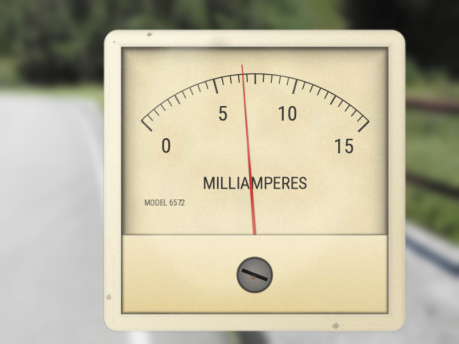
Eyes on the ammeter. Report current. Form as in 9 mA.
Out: 6.75 mA
